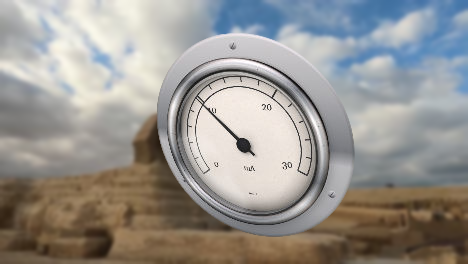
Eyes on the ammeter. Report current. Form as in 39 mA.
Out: 10 mA
